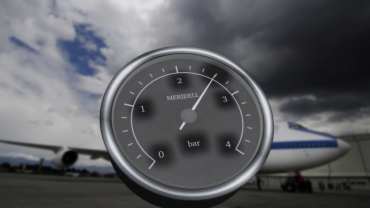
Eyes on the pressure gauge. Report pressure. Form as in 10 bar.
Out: 2.6 bar
